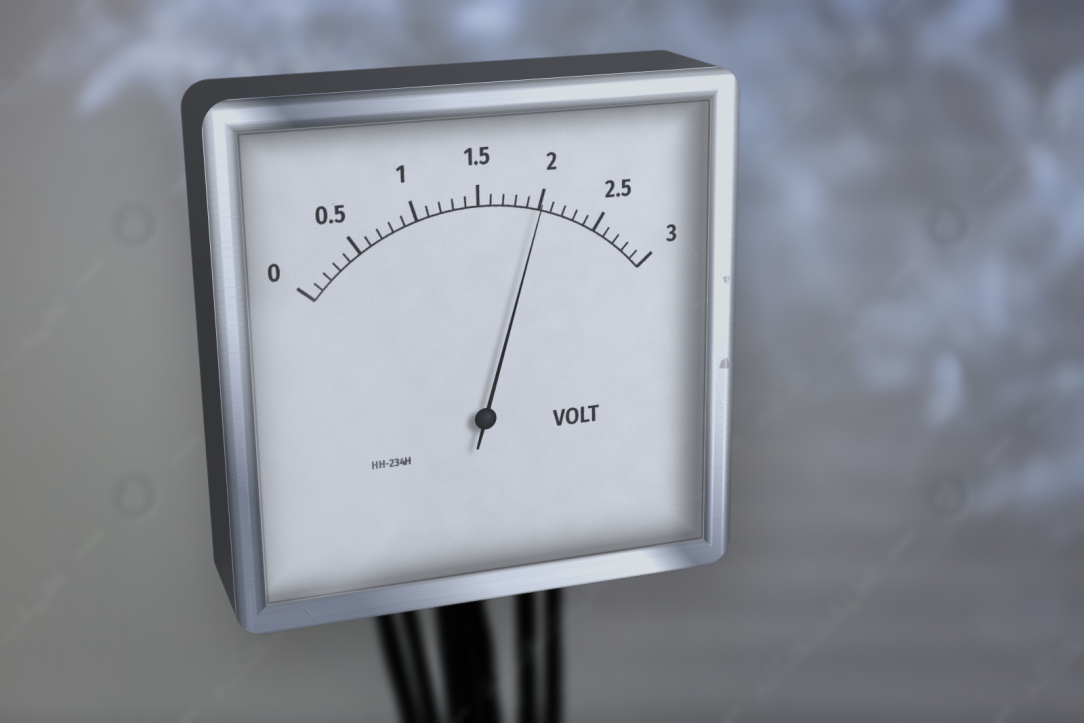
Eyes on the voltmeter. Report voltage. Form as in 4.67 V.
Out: 2 V
